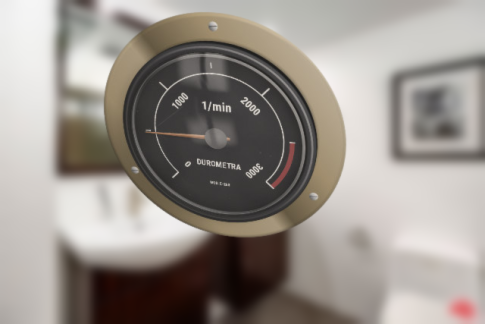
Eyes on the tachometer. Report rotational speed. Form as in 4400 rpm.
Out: 500 rpm
